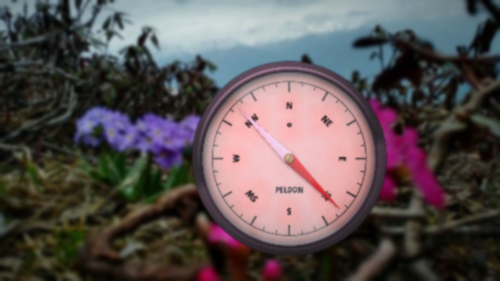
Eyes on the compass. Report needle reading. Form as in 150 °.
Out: 135 °
